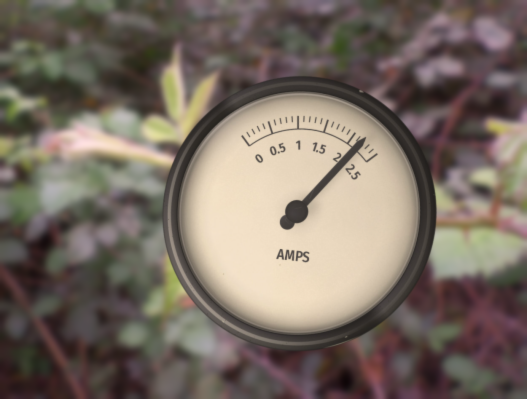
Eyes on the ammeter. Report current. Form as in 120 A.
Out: 2.2 A
